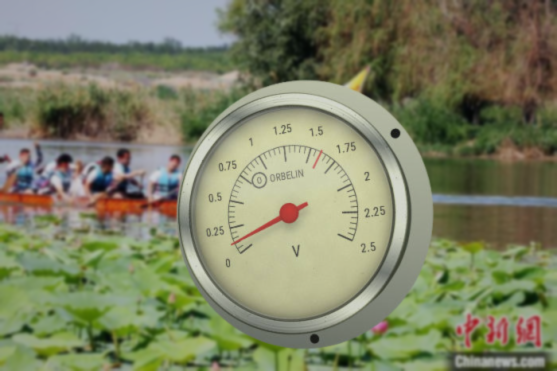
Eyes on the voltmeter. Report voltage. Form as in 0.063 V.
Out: 0.1 V
